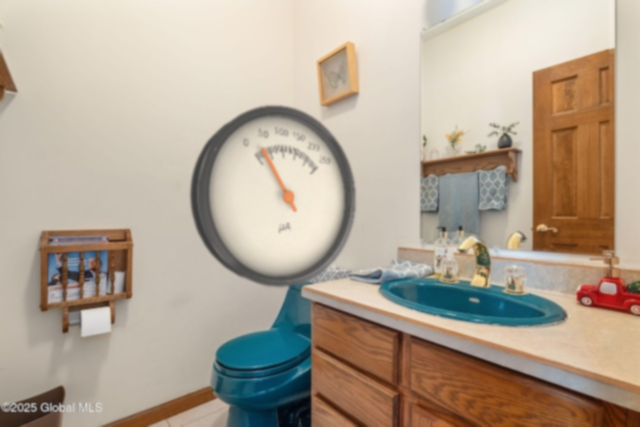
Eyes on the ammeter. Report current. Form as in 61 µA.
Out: 25 µA
